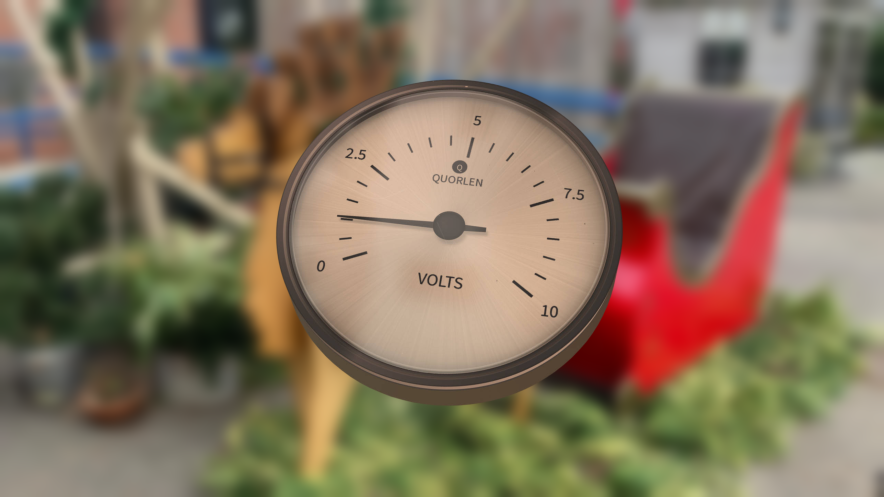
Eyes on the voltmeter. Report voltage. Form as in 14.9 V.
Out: 1 V
